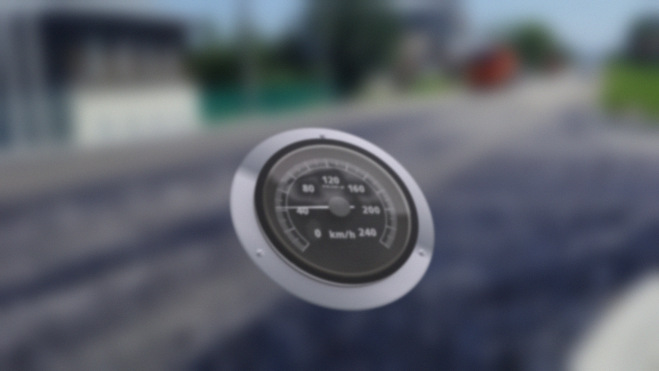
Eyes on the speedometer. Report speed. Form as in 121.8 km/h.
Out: 40 km/h
